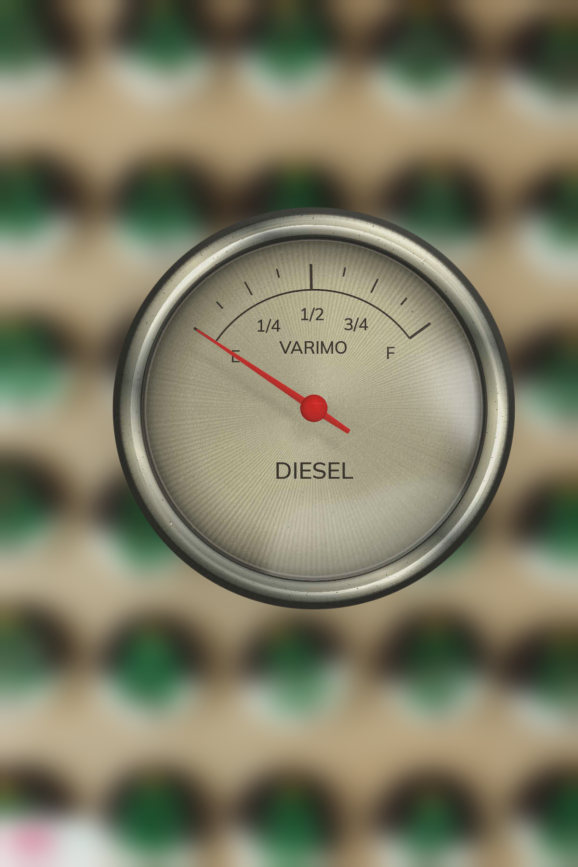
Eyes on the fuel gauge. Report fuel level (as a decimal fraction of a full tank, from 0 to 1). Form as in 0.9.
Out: 0
